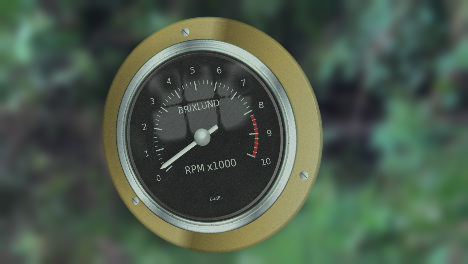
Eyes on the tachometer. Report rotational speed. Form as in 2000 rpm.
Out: 200 rpm
